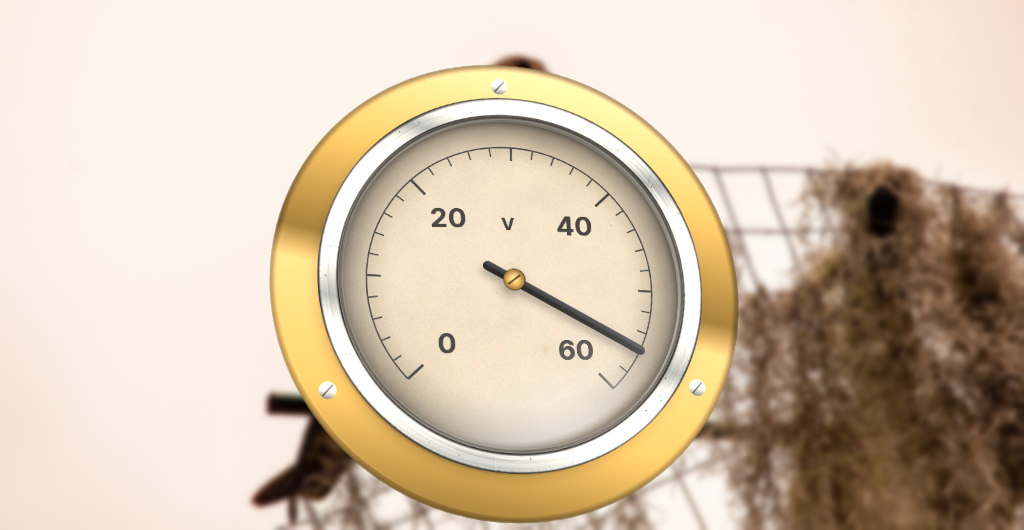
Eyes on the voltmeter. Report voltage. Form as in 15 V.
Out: 56 V
